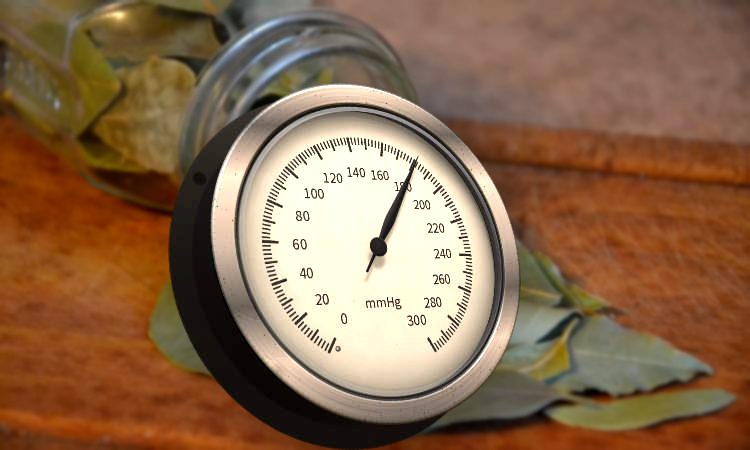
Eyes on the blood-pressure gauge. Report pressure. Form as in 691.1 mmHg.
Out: 180 mmHg
